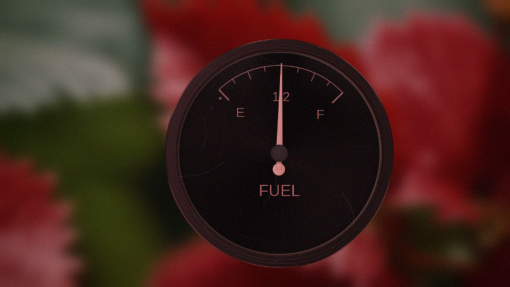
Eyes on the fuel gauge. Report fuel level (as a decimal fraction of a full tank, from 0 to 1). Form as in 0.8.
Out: 0.5
